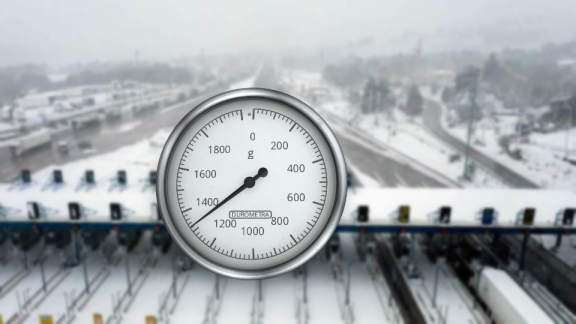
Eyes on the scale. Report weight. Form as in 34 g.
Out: 1320 g
